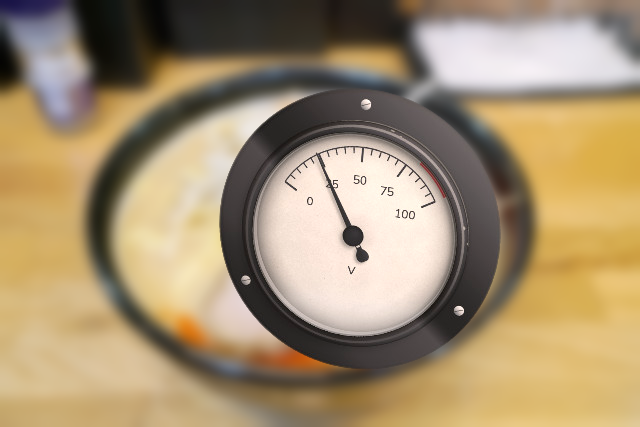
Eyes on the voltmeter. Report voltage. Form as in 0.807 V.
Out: 25 V
